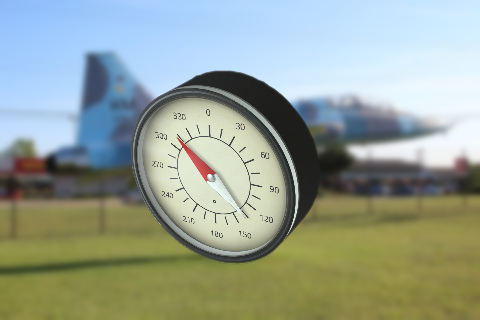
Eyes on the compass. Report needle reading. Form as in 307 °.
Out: 315 °
